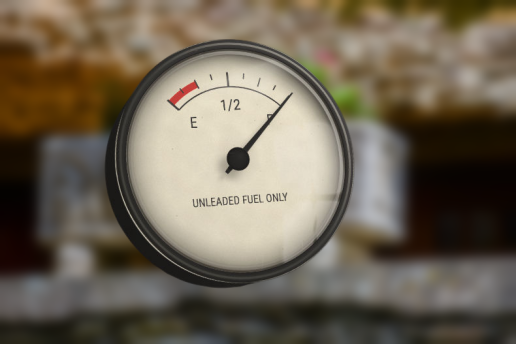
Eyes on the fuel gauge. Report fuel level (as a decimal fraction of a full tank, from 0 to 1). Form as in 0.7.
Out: 1
